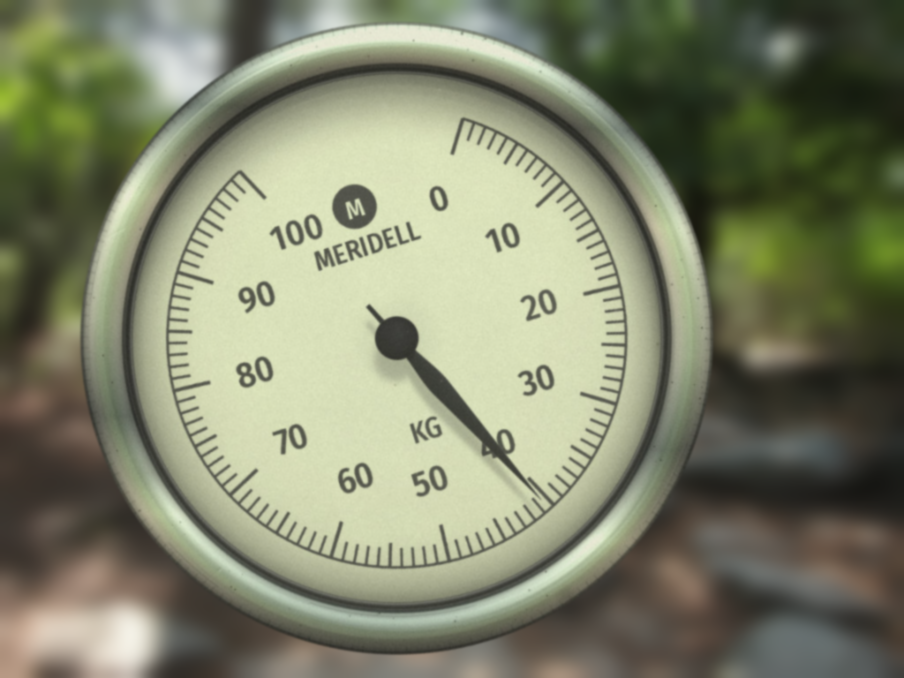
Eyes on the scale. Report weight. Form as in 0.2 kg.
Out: 40.5 kg
